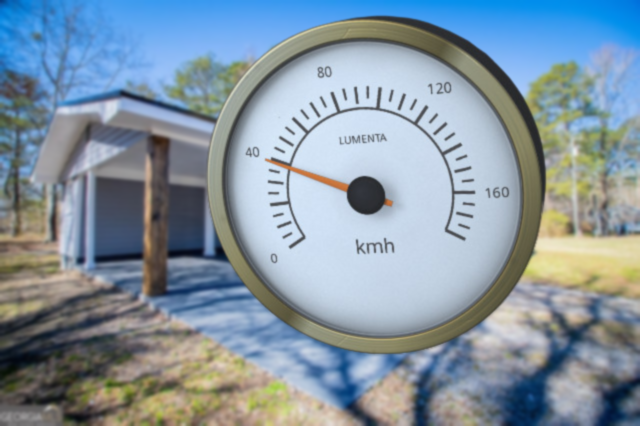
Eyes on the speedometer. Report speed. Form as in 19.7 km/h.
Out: 40 km/h
